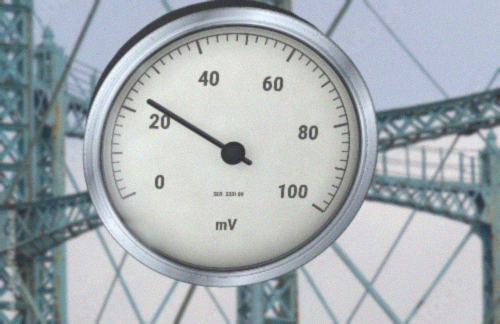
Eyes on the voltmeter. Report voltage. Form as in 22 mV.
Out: 24 mV
